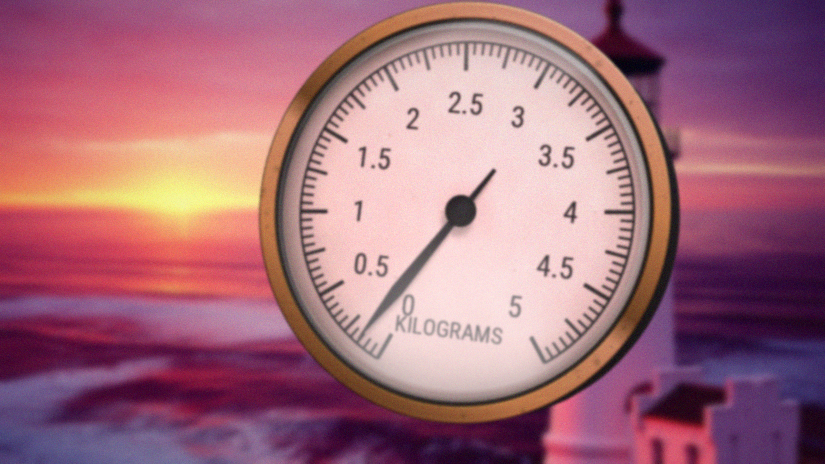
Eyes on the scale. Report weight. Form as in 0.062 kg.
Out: 0.15 kg
